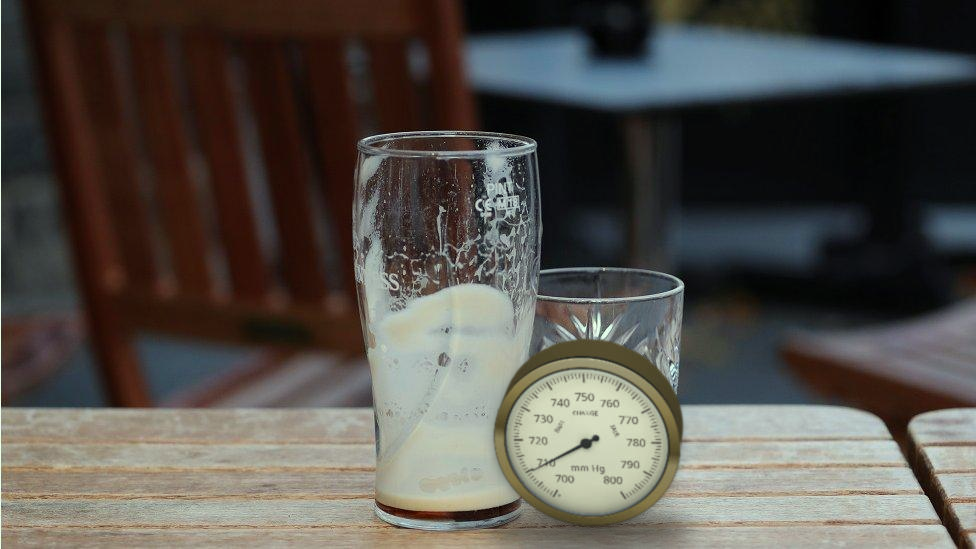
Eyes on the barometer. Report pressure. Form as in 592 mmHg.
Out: 710 mmHg
